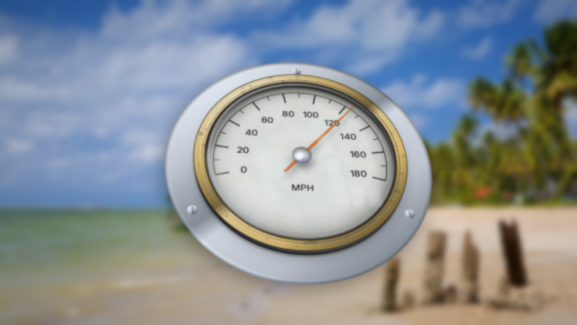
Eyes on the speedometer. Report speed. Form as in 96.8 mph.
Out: 125 mph
